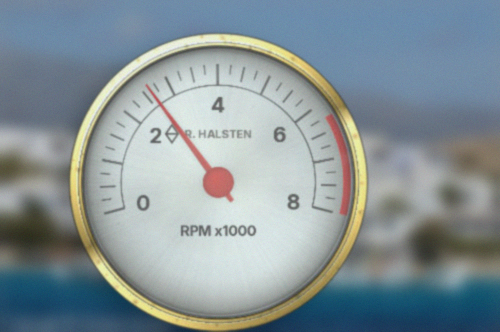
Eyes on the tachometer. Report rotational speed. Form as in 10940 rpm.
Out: 2625 rpm
